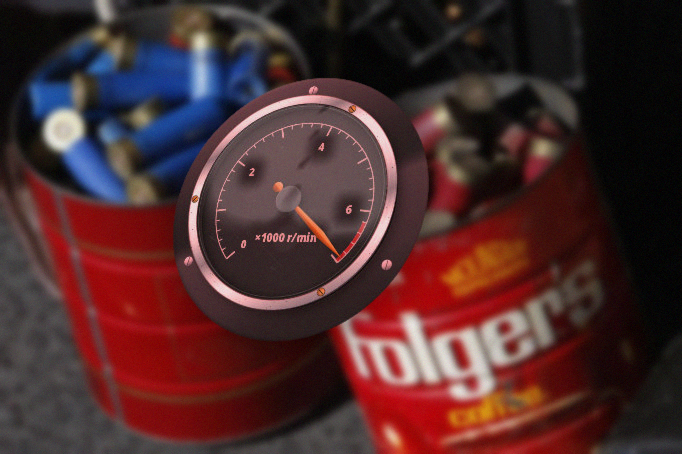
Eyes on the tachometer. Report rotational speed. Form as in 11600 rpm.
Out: 6900 rpm
